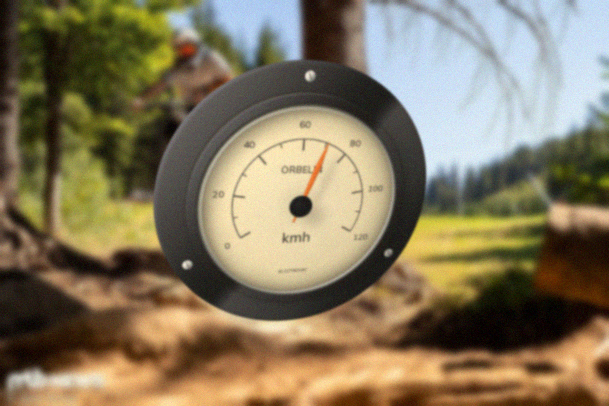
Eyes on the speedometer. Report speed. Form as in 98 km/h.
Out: 70 km/h
